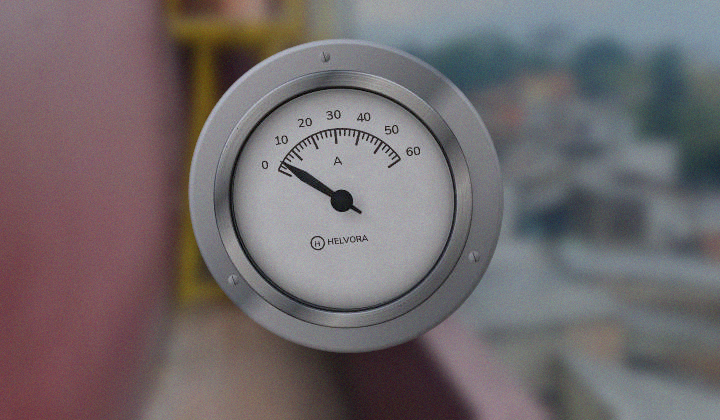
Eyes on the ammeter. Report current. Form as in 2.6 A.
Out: 4 A
